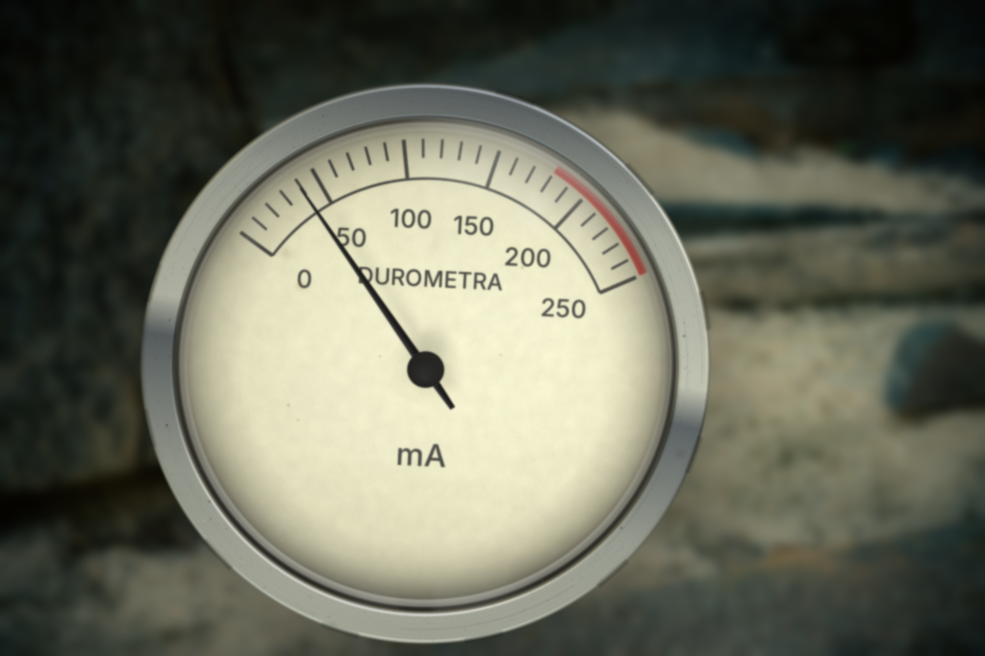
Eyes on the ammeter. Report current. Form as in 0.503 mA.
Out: 40 mA
